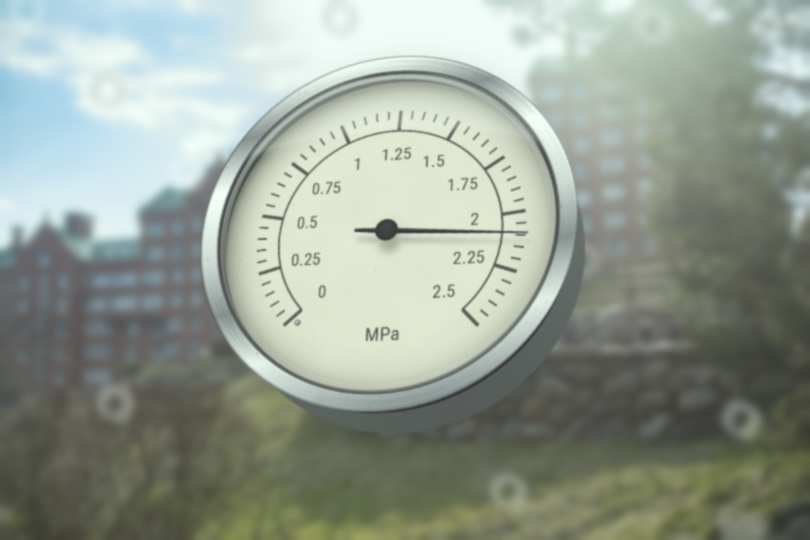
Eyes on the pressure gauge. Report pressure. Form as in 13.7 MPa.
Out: 2.1 MPa
